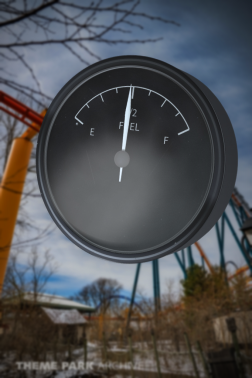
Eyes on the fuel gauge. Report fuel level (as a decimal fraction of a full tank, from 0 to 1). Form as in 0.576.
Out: 0.5
